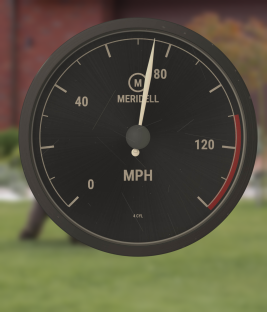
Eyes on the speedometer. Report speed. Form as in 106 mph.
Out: 75 mph
